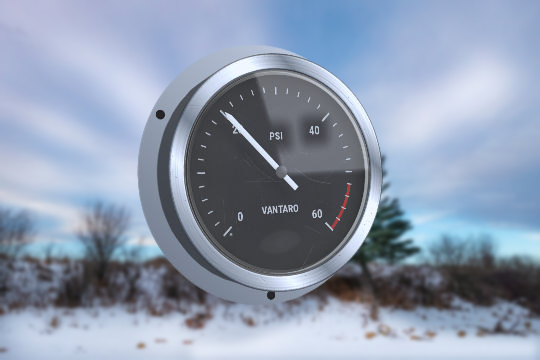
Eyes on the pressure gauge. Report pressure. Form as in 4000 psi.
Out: 20 psi
